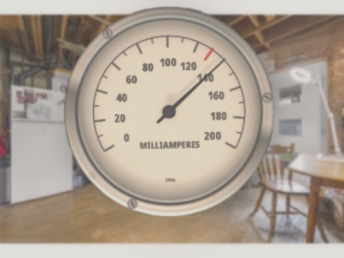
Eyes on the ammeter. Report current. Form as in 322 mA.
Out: 140 mA
